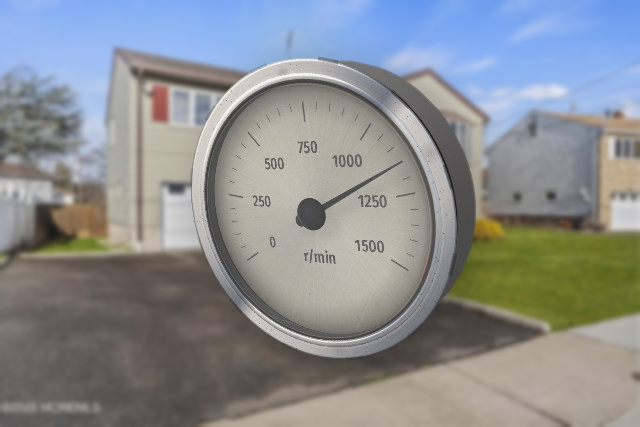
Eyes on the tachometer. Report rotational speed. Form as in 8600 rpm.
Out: 1150 rpm
